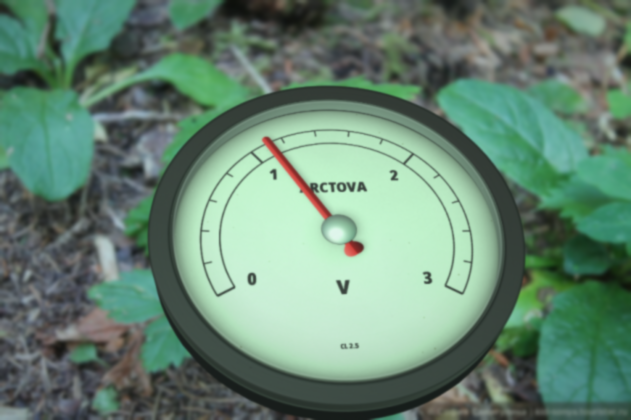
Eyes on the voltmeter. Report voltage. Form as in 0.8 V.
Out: 1.1 V
